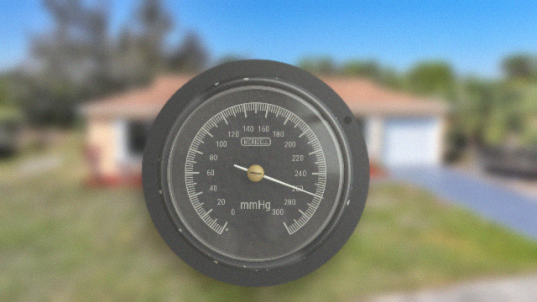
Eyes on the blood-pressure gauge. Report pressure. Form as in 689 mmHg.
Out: 260 mmHg
